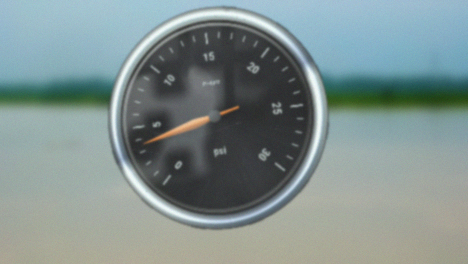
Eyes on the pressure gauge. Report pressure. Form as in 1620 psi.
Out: 3.5 psi
